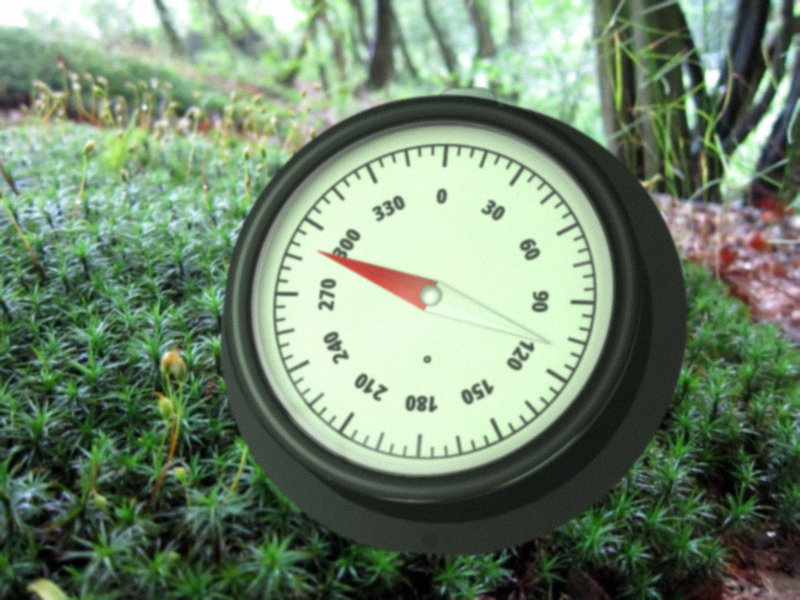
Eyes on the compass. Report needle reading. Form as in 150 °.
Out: 290 °
